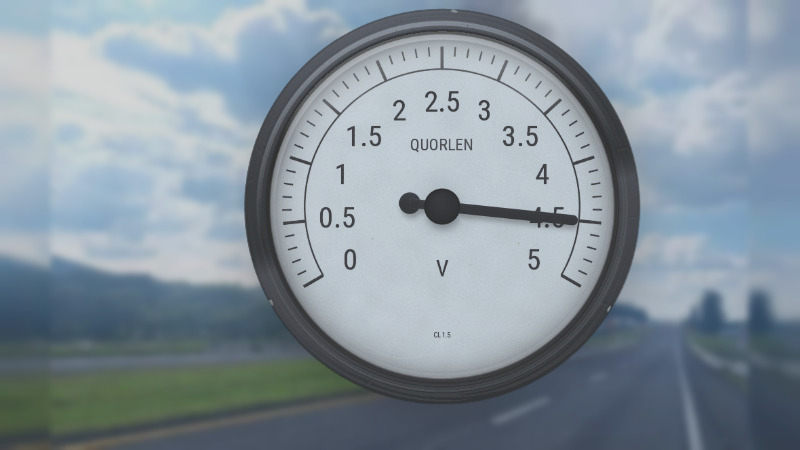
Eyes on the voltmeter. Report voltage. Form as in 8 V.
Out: 4.5 V
